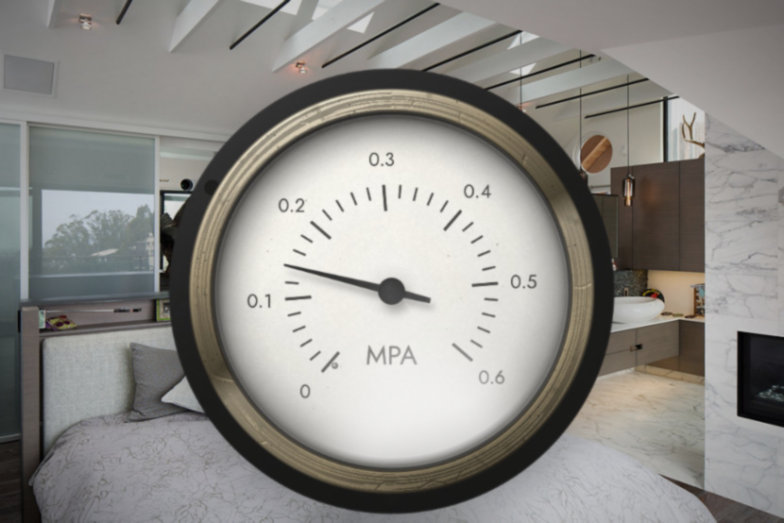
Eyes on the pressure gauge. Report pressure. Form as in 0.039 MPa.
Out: 0.14 MPa
